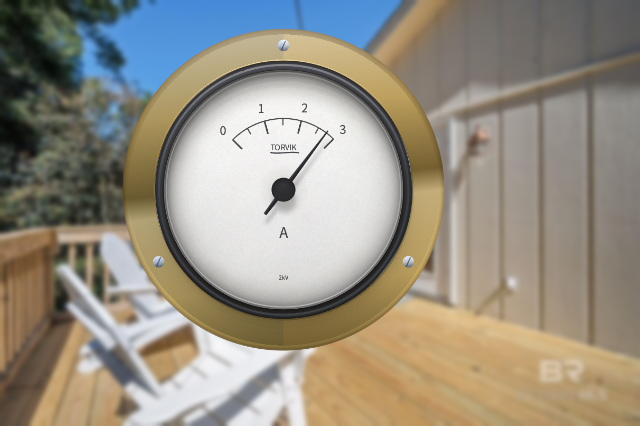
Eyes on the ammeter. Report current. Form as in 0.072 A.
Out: 2.75 A
